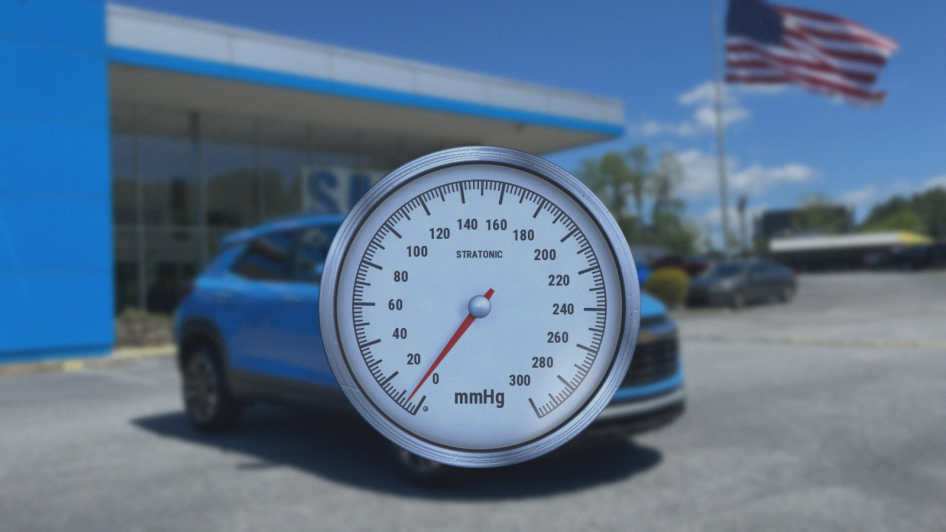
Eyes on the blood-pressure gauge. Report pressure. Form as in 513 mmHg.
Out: 6 mmHg
